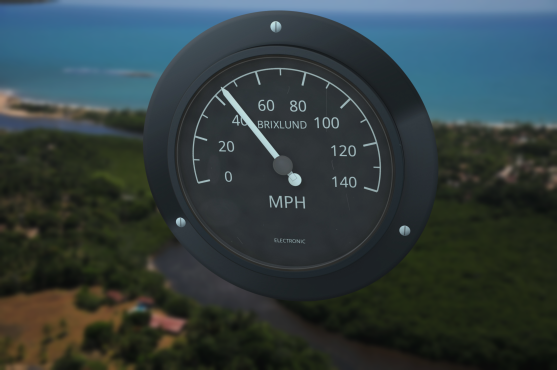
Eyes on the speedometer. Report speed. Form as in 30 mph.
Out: 45 mph
